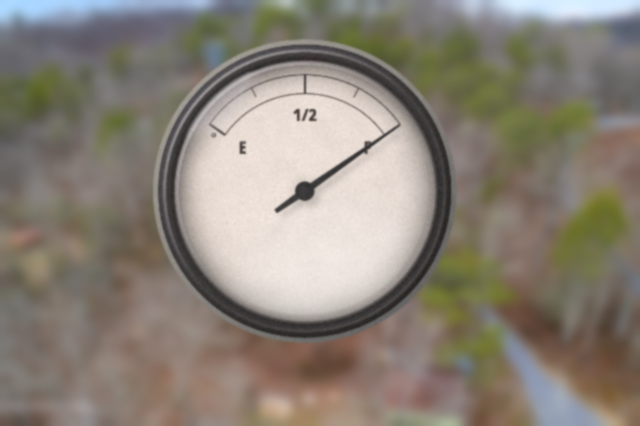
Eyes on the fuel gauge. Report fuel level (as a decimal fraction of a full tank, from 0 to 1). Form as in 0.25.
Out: 1
